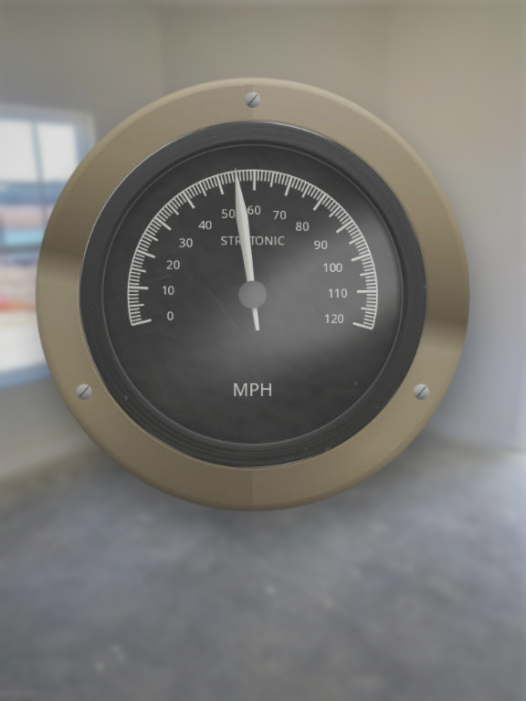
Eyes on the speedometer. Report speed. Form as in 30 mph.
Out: 55 mph
